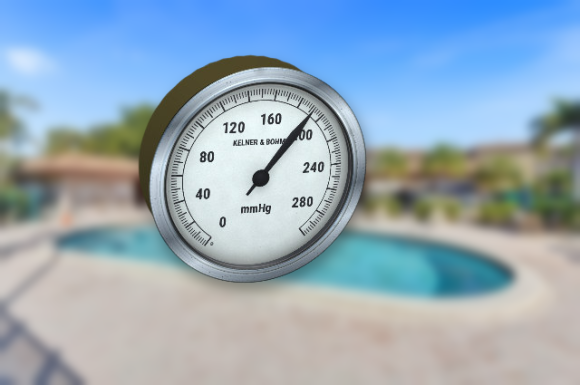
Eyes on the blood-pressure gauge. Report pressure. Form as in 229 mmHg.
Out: 190 mmHg
